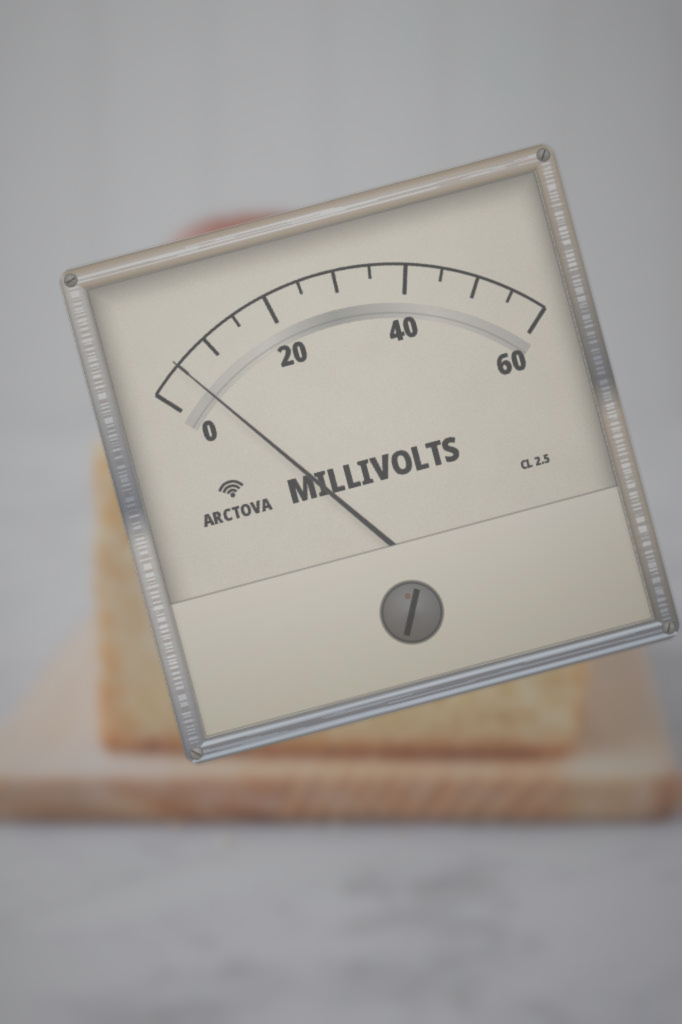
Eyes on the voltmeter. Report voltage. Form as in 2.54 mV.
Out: 5 mV
